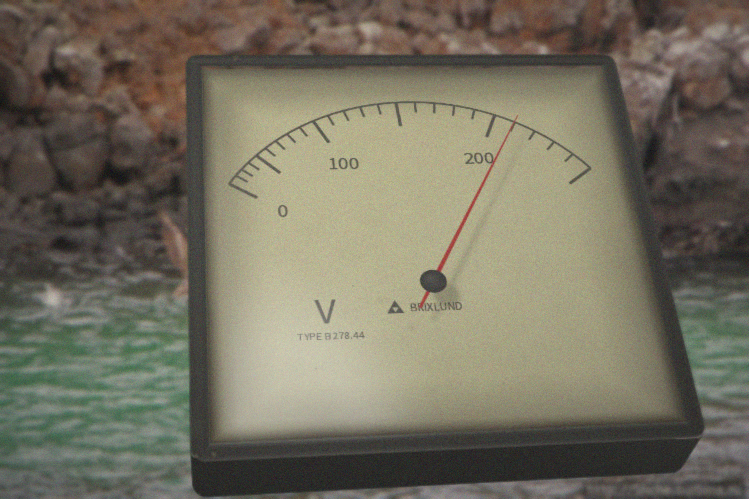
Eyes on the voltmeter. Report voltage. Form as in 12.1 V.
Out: 210 V
